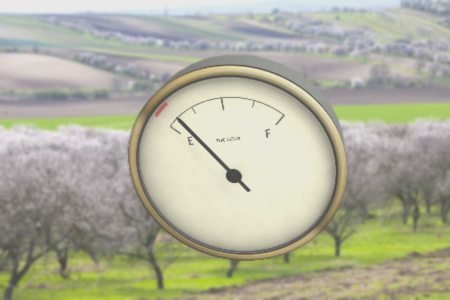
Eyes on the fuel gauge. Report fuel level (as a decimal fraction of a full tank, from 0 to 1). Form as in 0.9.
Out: 0.125
